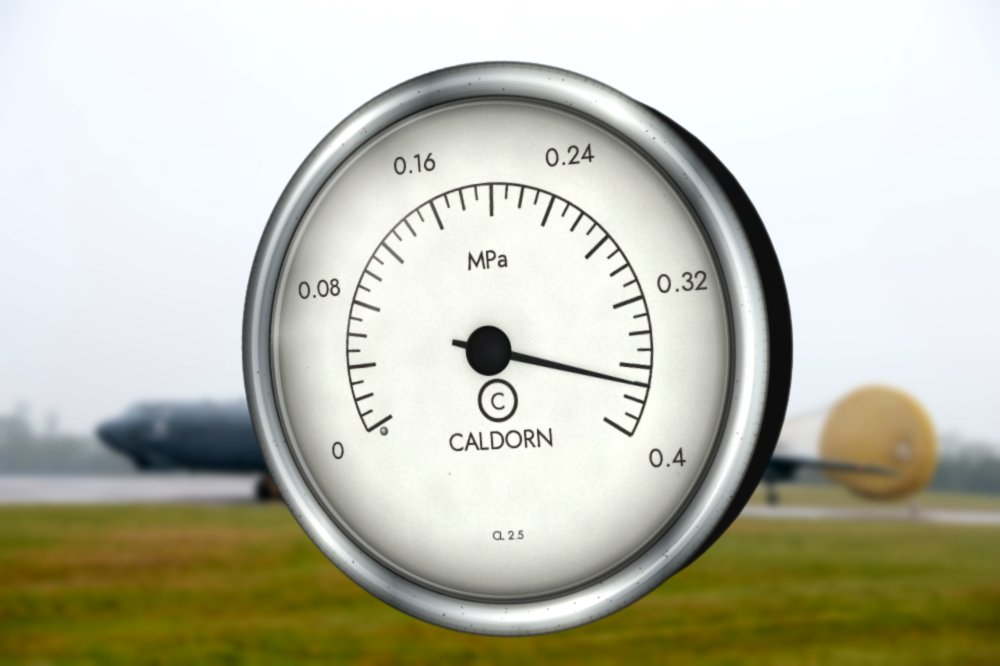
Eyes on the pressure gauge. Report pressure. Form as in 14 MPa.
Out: 0.37 MPa
